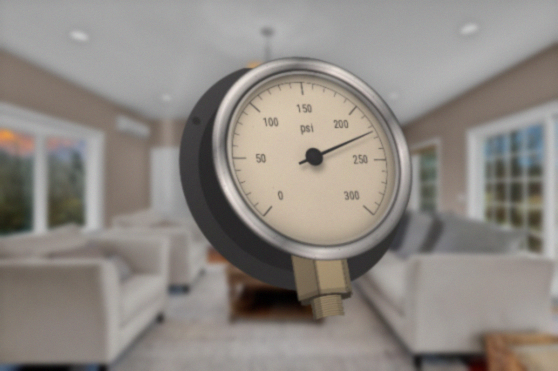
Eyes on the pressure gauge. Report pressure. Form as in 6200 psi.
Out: 225 psi
